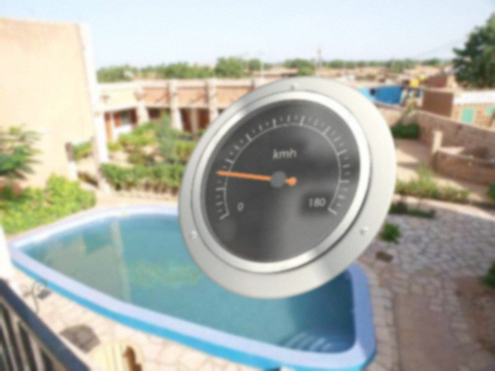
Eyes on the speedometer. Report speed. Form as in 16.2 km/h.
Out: 30 km/h
